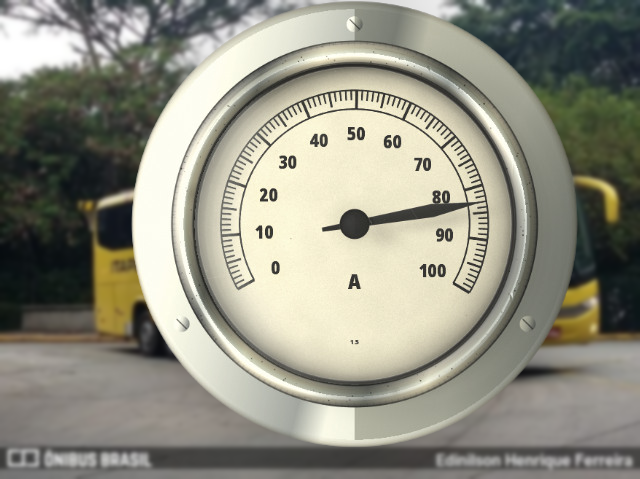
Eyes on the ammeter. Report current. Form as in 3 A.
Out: 83 A
